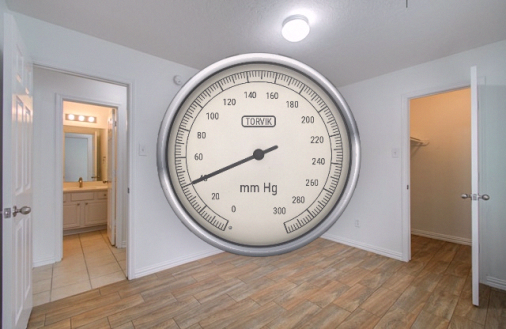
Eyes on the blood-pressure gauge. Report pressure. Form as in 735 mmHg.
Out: 40 mmHg
